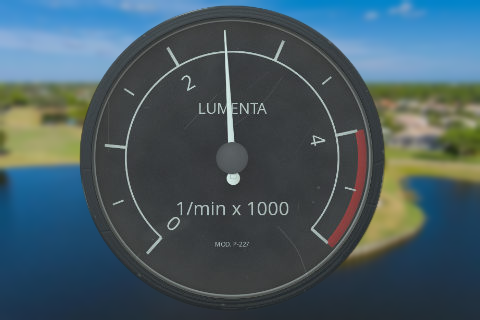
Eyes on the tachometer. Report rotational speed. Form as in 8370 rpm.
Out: 2500 rpm
